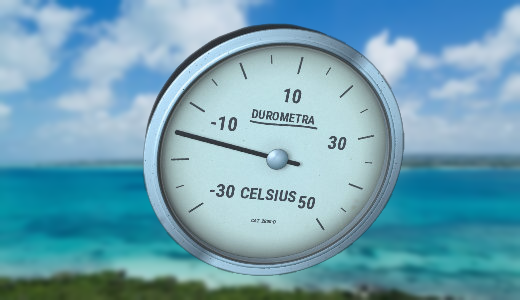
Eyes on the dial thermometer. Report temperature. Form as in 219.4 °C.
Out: -15 °C
